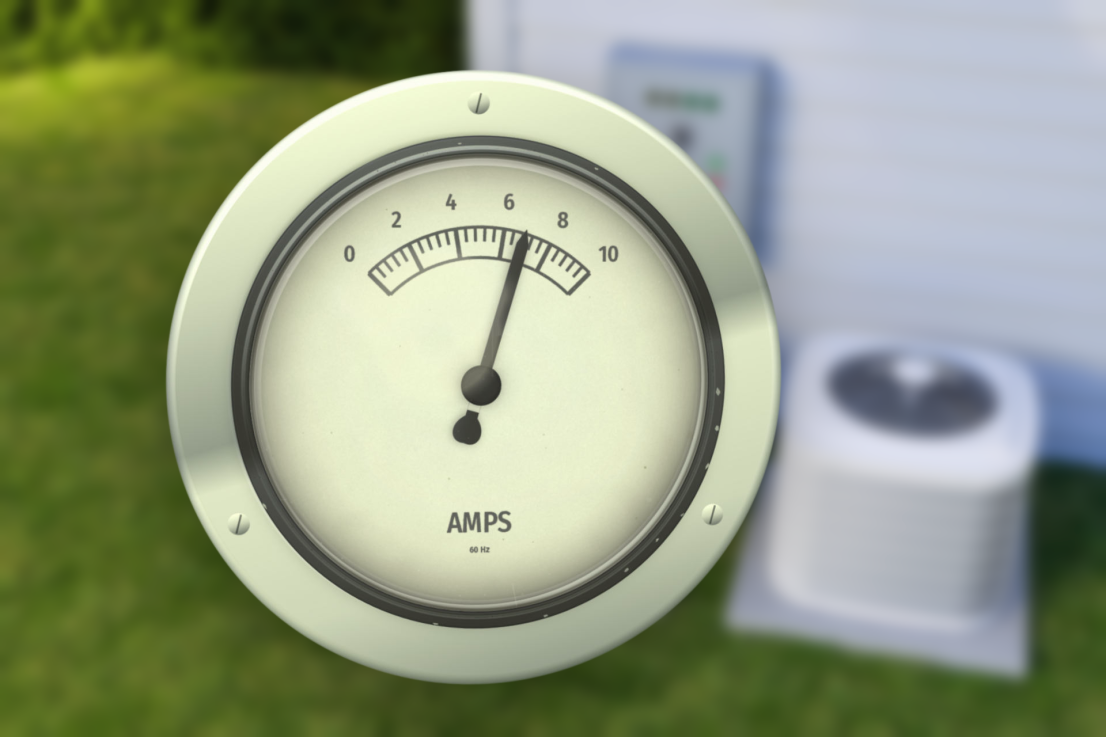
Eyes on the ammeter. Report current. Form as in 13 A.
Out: 6.8 A
